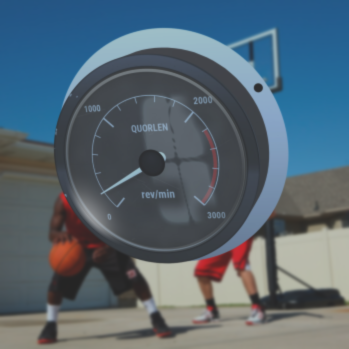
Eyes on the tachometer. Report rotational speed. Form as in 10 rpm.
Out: 200 rpm
